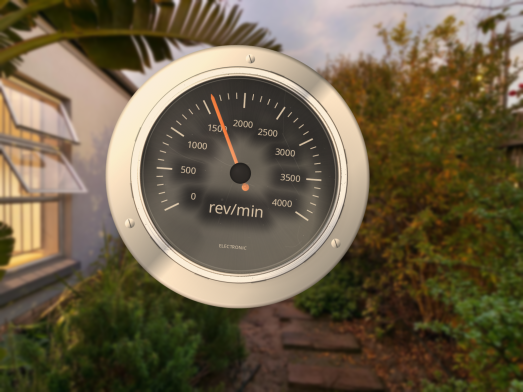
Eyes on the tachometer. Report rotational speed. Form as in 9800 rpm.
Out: 1600 rpm
